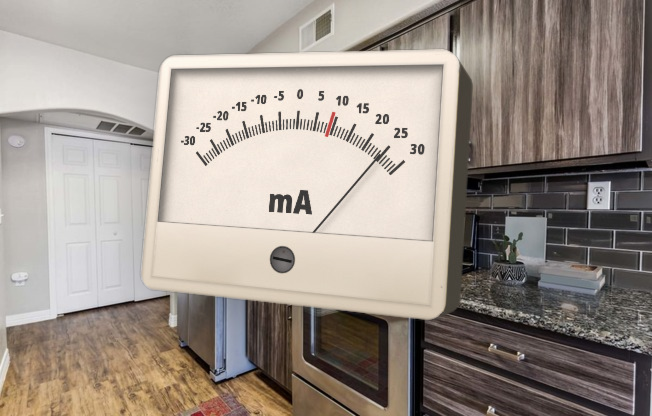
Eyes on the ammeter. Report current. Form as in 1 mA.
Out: 25 mA
